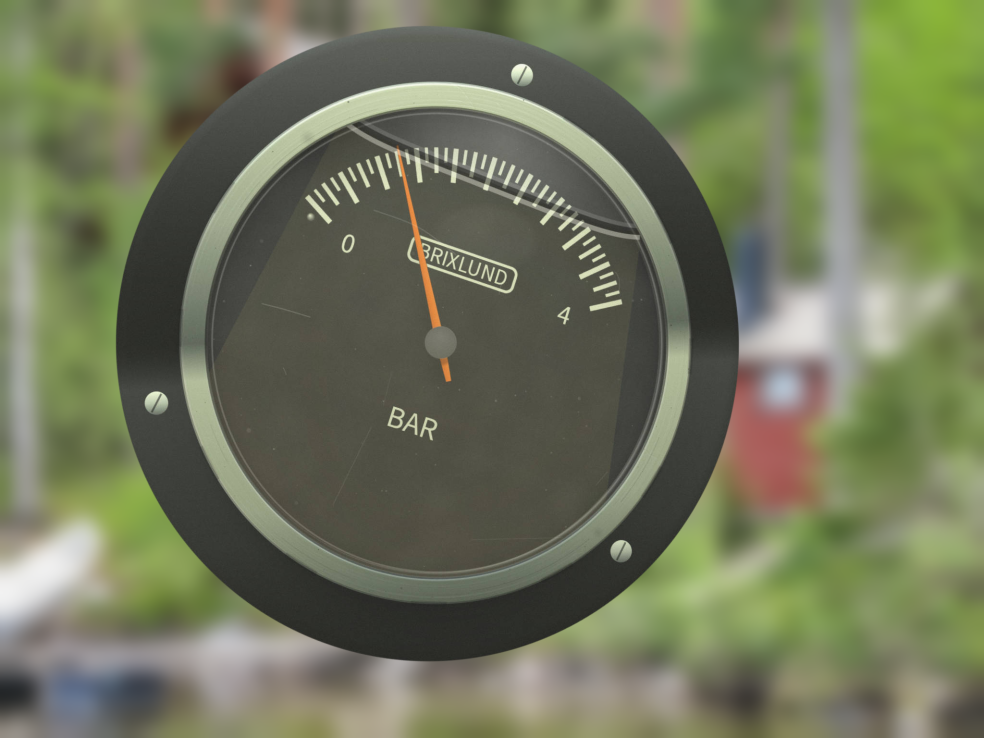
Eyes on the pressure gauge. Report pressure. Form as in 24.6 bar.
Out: 1 bar
